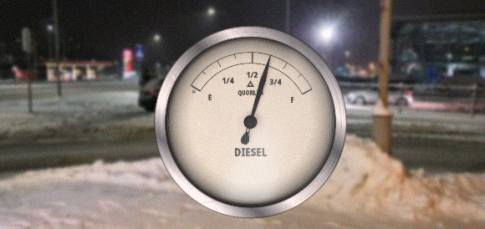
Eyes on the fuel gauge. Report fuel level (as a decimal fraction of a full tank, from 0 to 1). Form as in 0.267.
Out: 0.625
